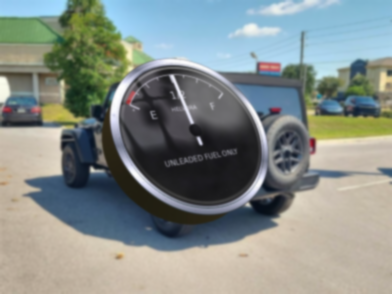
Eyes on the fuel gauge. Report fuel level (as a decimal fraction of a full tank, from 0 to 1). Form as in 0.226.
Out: 0.5
